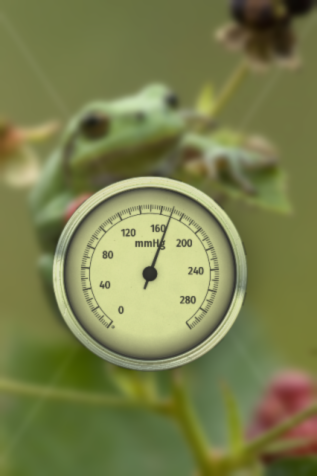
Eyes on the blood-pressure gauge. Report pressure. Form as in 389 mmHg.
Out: 170 mmHg
